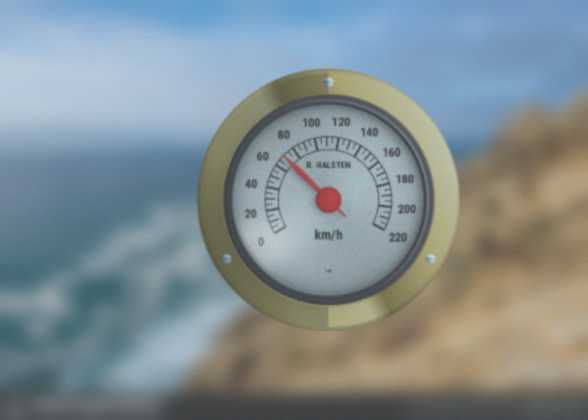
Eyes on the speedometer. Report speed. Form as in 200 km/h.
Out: 70 km/h
